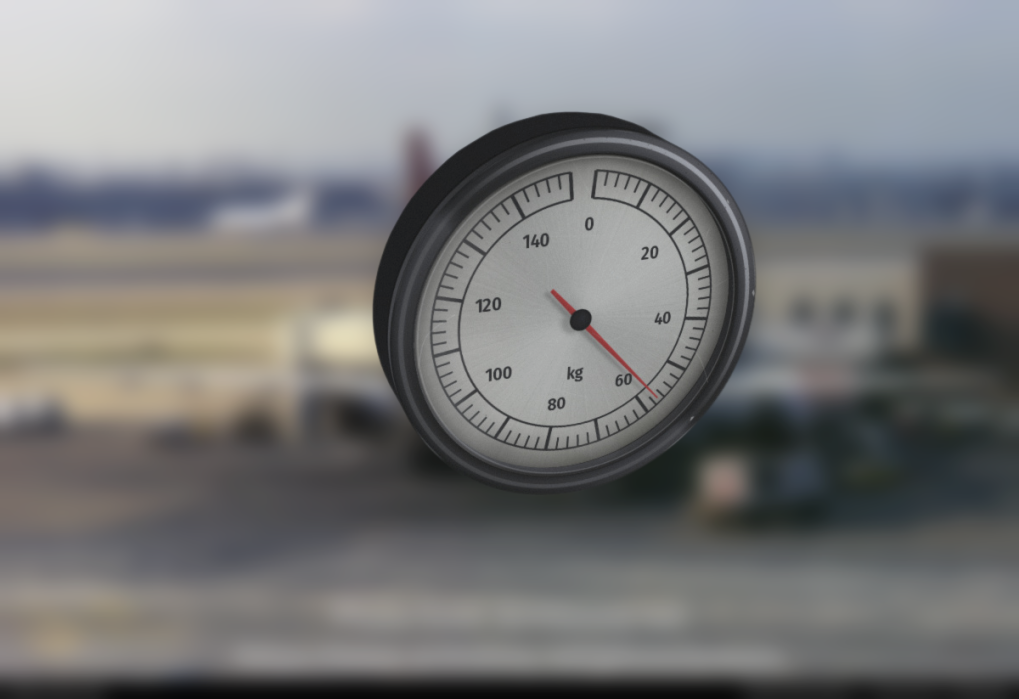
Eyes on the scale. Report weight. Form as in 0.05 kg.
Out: 57 kg
